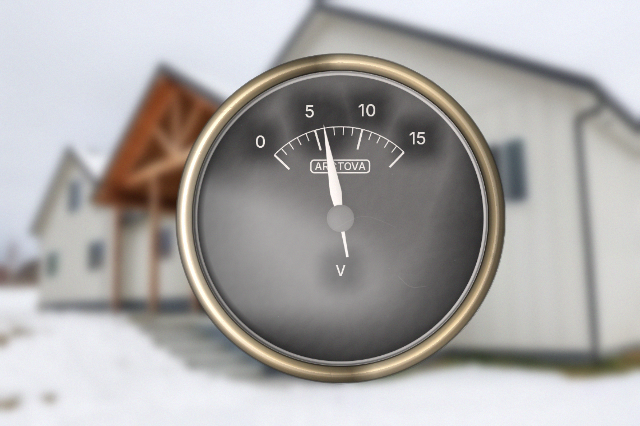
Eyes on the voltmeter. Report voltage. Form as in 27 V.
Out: 6 V
